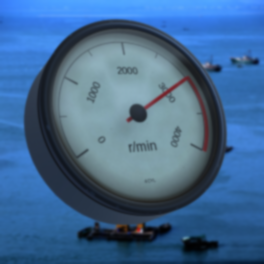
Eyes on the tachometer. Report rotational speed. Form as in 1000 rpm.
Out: 3000 rpm
